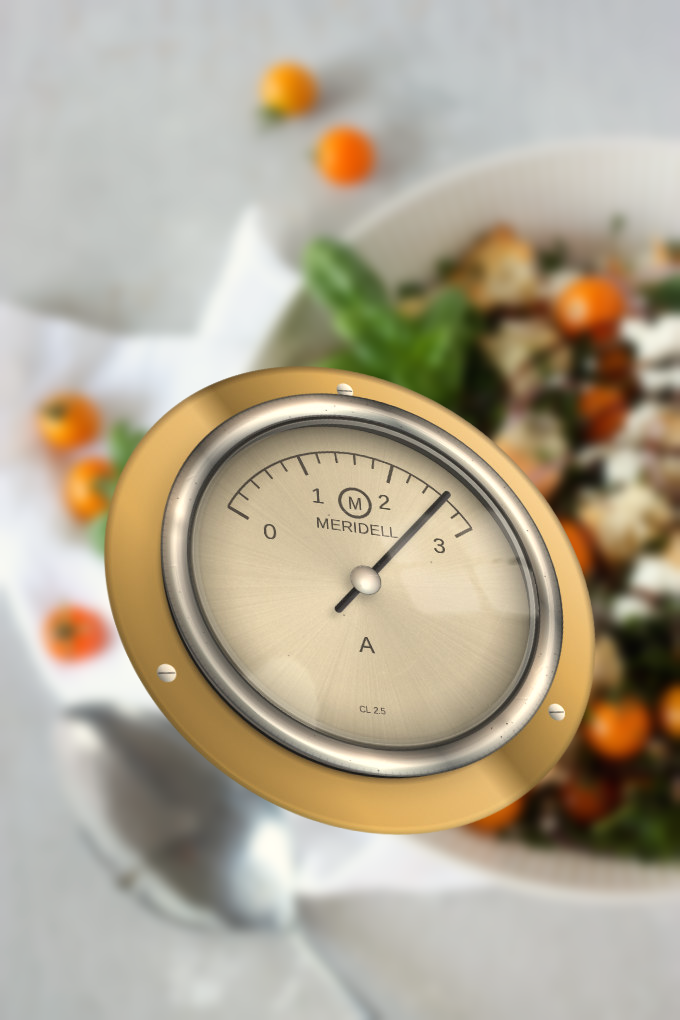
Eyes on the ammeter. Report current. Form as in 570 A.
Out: 2.6 A
